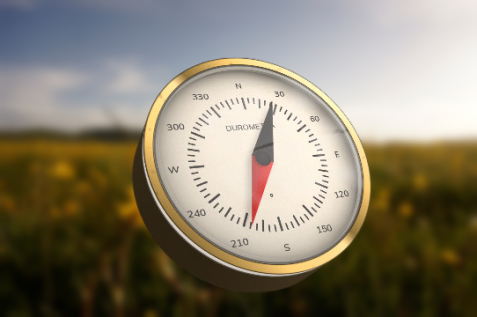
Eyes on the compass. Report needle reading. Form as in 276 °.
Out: 205 °
